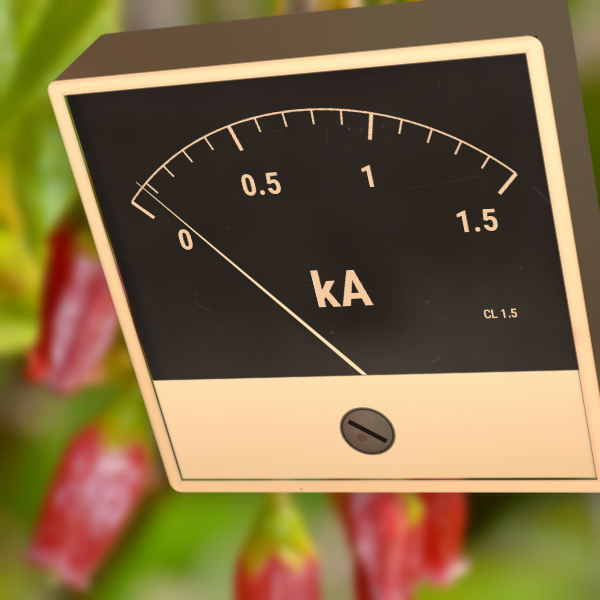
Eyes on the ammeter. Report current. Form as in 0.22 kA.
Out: 0.1 kA
